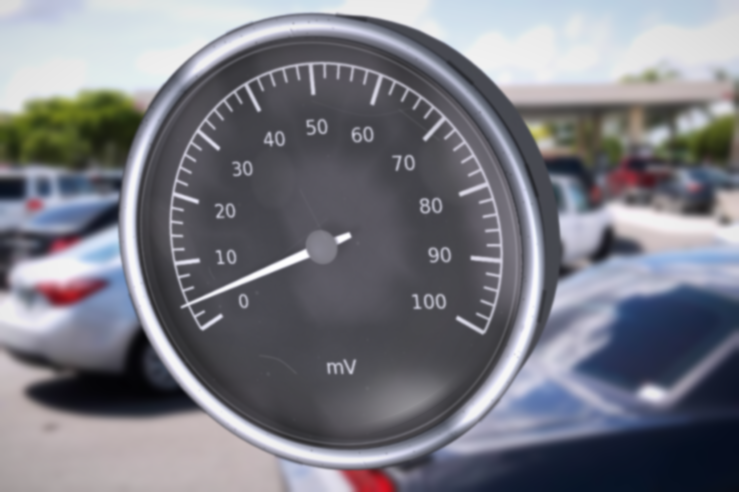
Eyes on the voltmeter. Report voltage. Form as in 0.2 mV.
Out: 4 mV
